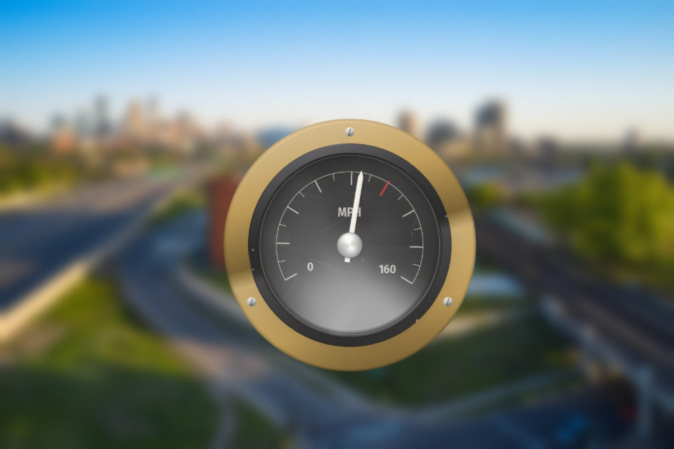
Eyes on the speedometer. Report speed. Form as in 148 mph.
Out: 85 mph
